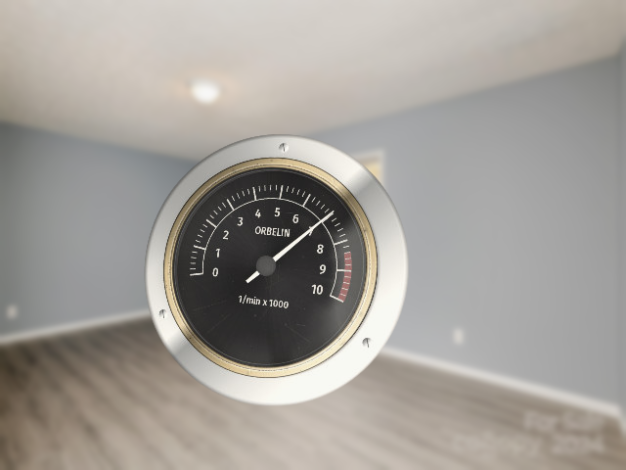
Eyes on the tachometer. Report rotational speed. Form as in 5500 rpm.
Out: 7000 rpm
